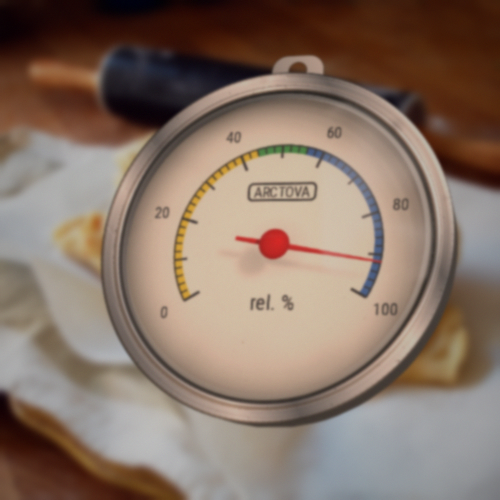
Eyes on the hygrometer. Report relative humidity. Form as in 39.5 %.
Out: 92 %
